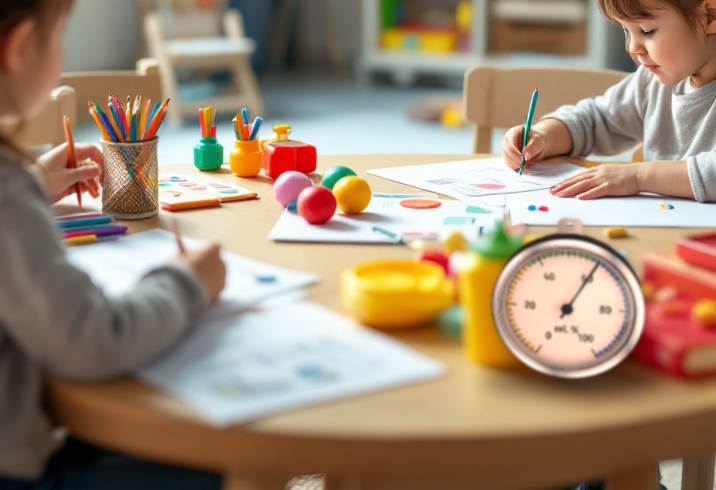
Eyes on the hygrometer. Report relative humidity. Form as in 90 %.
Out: 60 %
